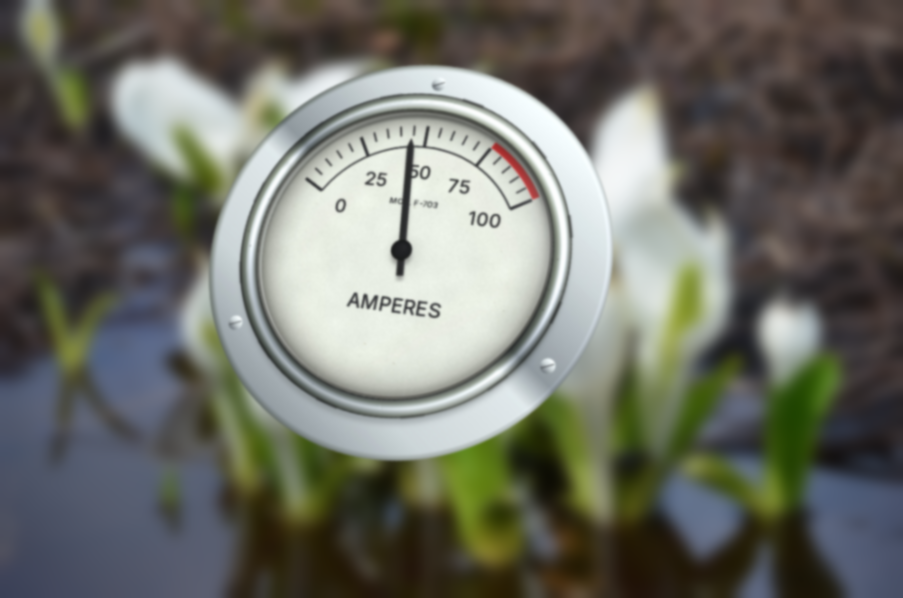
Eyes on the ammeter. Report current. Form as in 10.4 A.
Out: 45 A
